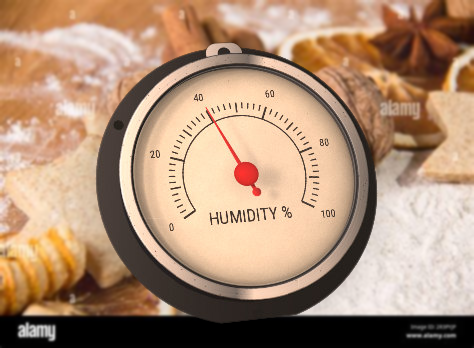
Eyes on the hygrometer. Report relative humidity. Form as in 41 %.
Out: 40 %
